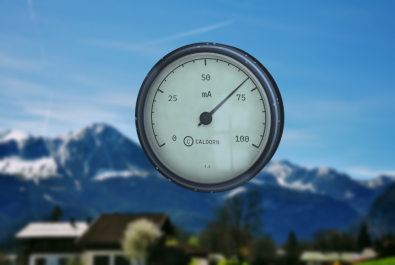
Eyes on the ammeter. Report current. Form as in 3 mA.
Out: 70 mA
